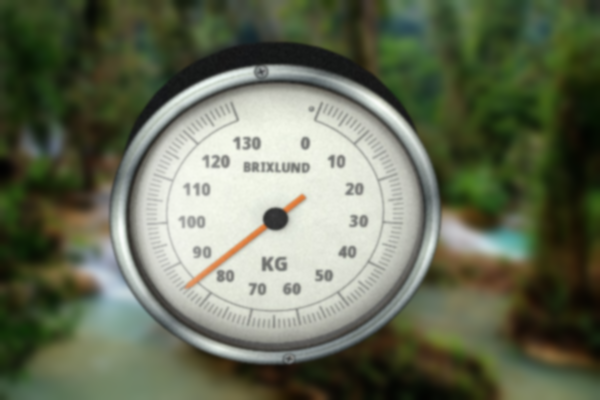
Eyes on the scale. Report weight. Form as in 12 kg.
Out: 85 kg
